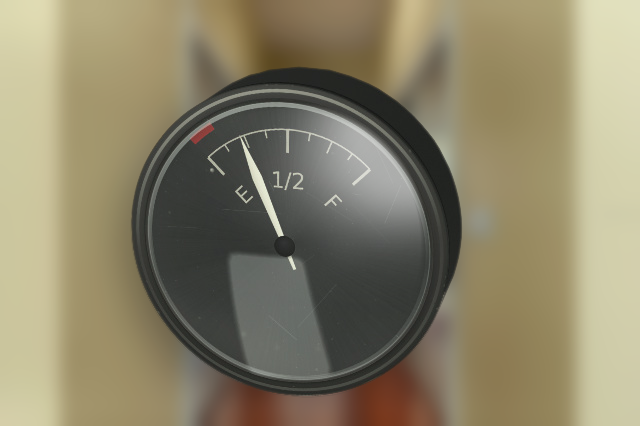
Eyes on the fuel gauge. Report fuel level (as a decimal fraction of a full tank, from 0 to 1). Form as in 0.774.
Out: 0.25
